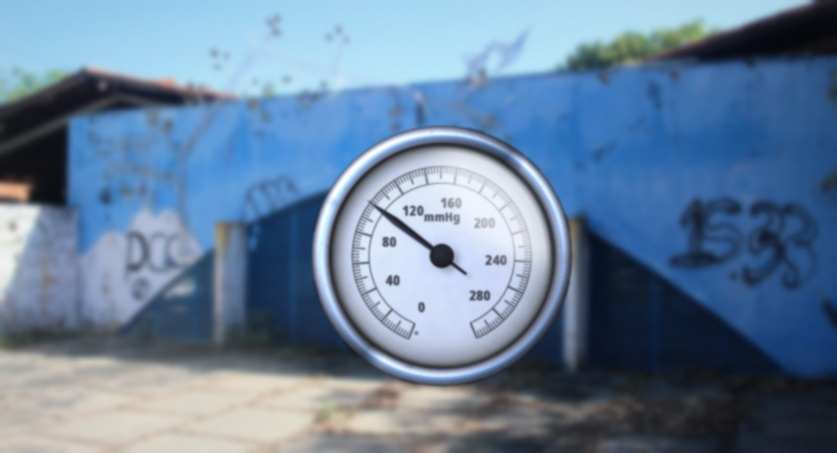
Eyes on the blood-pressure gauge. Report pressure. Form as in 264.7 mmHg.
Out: 100 mmHg
